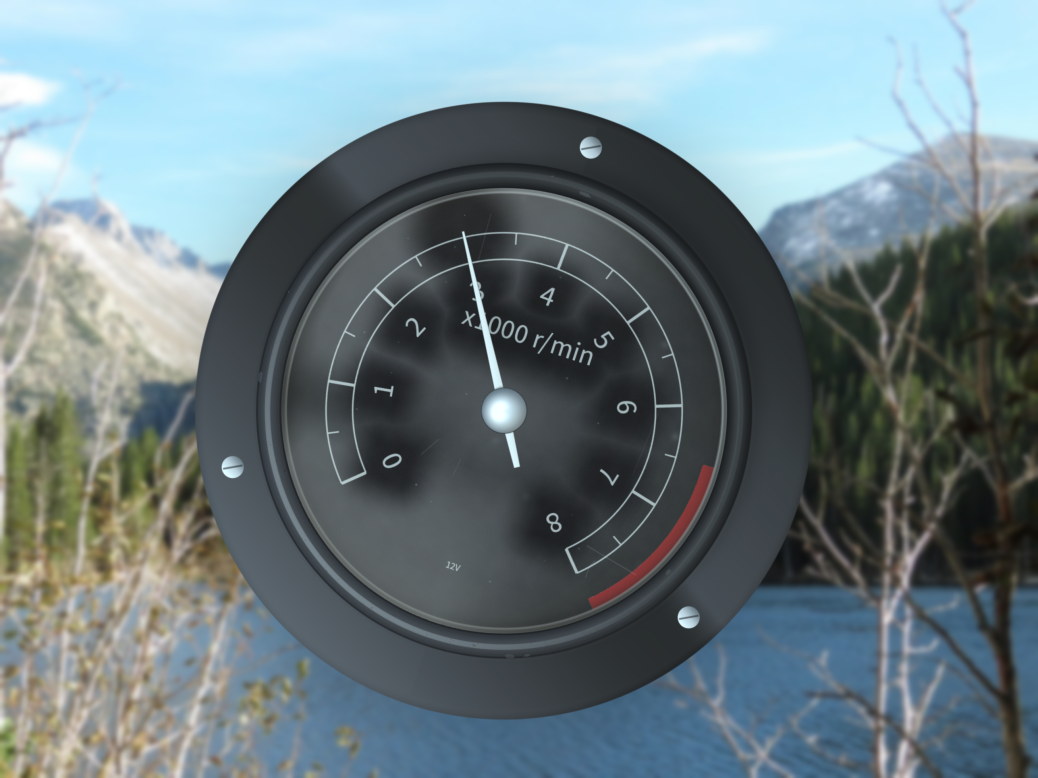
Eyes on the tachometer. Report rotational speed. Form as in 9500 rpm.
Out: 3000 rpm
